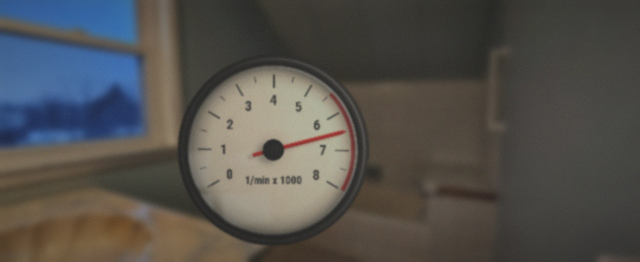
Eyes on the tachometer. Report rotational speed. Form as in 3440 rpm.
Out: 6500 rpm
